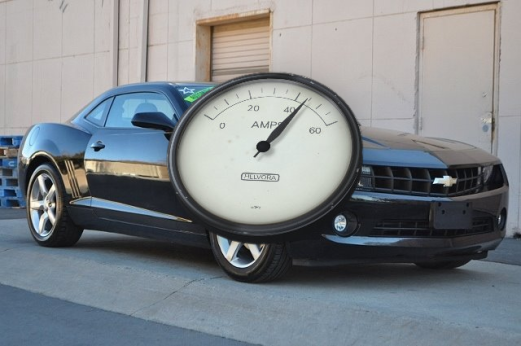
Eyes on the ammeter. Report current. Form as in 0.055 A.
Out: 45 A
